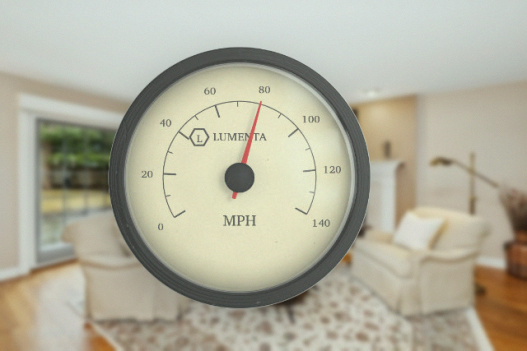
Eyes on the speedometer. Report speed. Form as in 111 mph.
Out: 80 mph
